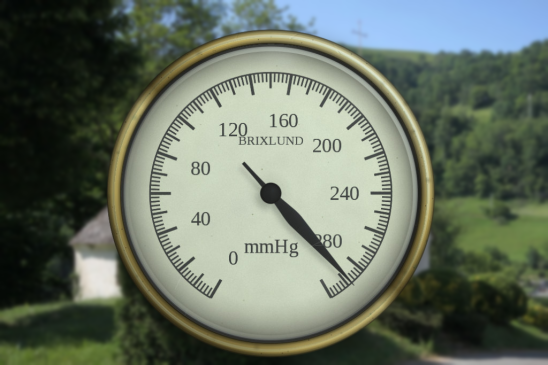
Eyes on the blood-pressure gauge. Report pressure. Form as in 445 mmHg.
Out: 288 mmHg
